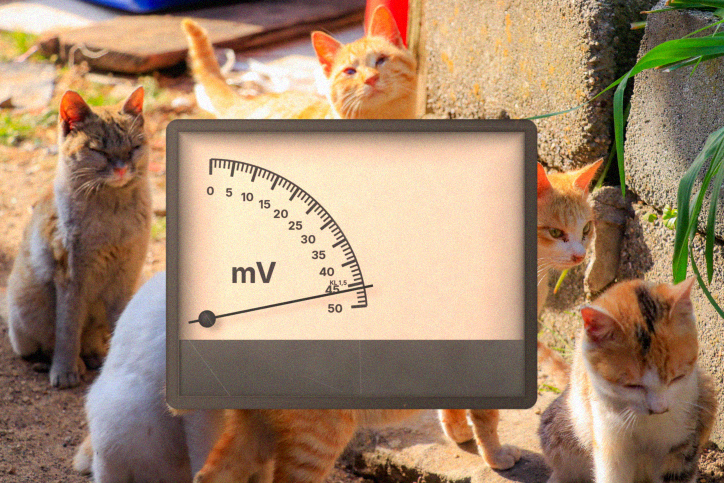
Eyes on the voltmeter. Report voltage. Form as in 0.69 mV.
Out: 46 mV
